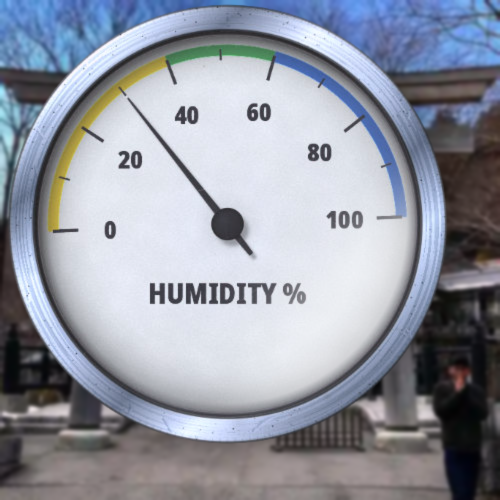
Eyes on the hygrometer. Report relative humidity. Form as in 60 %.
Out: 30 %
